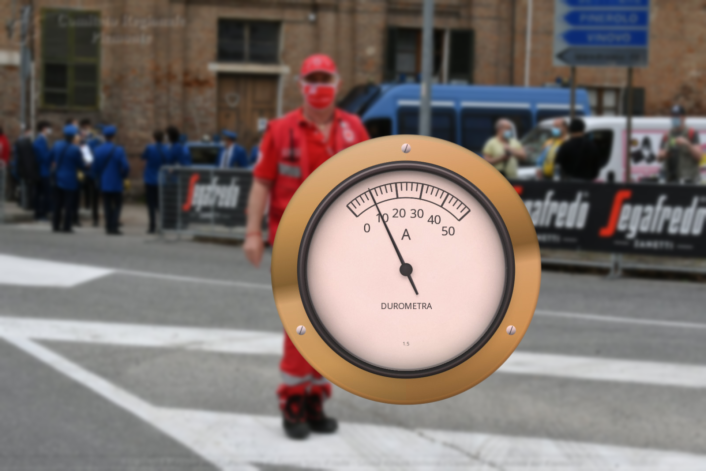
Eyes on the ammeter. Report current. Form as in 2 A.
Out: 10 A
